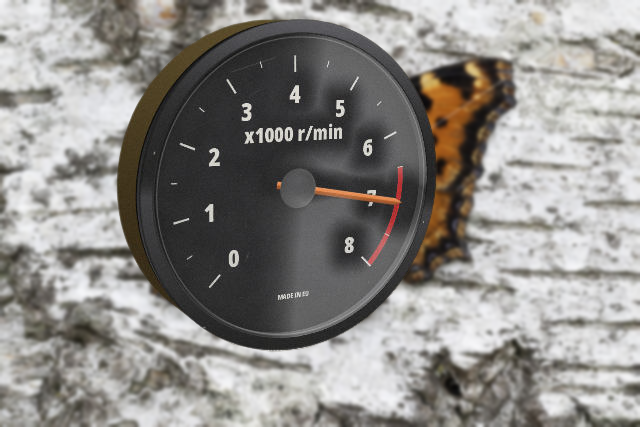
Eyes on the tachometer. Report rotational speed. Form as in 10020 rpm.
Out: 7000 rpm
